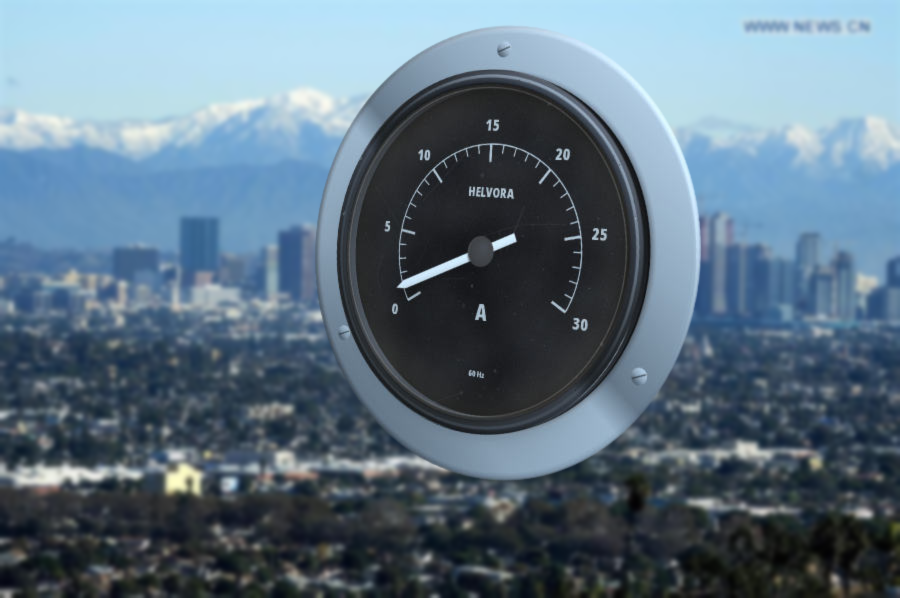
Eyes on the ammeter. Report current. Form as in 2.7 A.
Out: 1 A
